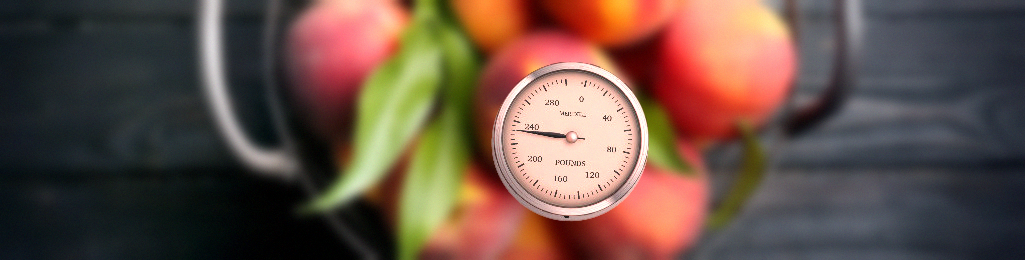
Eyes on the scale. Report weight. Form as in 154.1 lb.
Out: 232 lb
